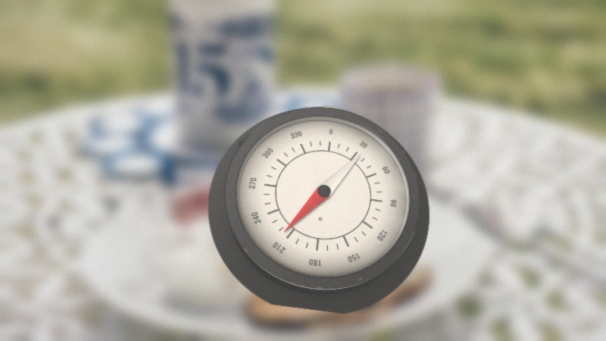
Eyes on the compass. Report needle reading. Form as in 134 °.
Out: 215 °
